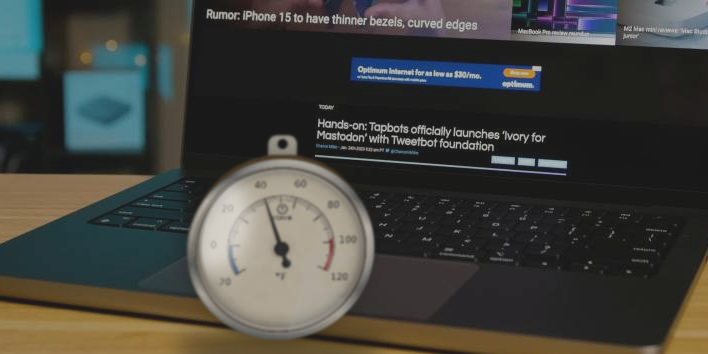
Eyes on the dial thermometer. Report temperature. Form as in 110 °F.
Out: 40 °F
